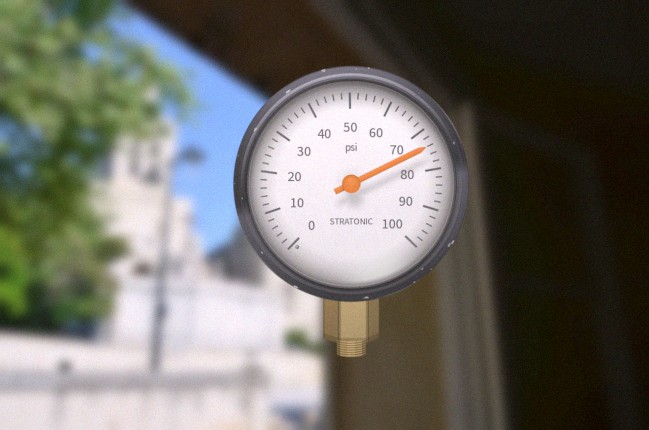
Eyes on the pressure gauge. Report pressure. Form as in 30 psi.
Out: 74 psi
